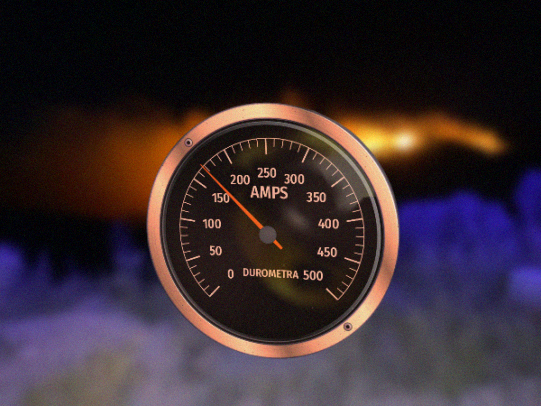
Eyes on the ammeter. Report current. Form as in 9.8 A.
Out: 170 A
